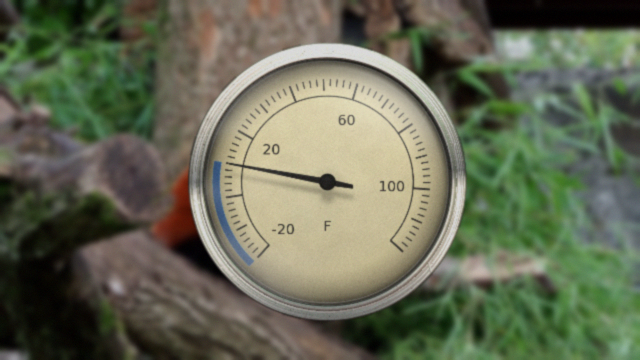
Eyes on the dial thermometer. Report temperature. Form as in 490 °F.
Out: 10 °F
